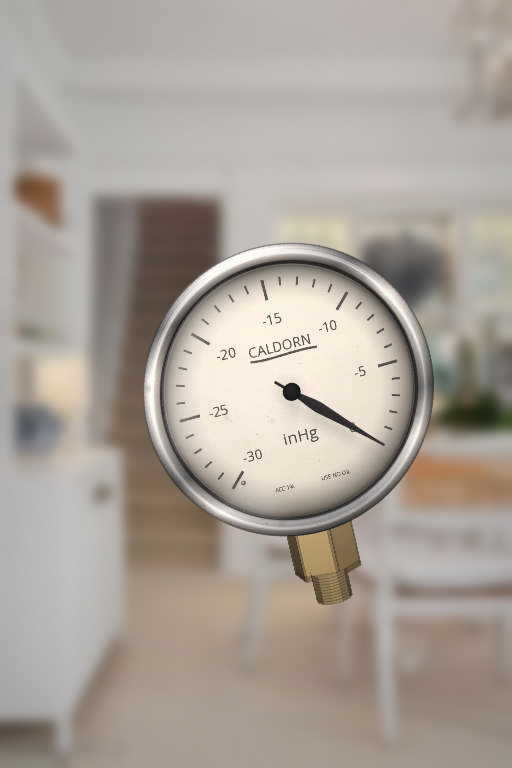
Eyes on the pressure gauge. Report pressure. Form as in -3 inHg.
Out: 0 inHg
